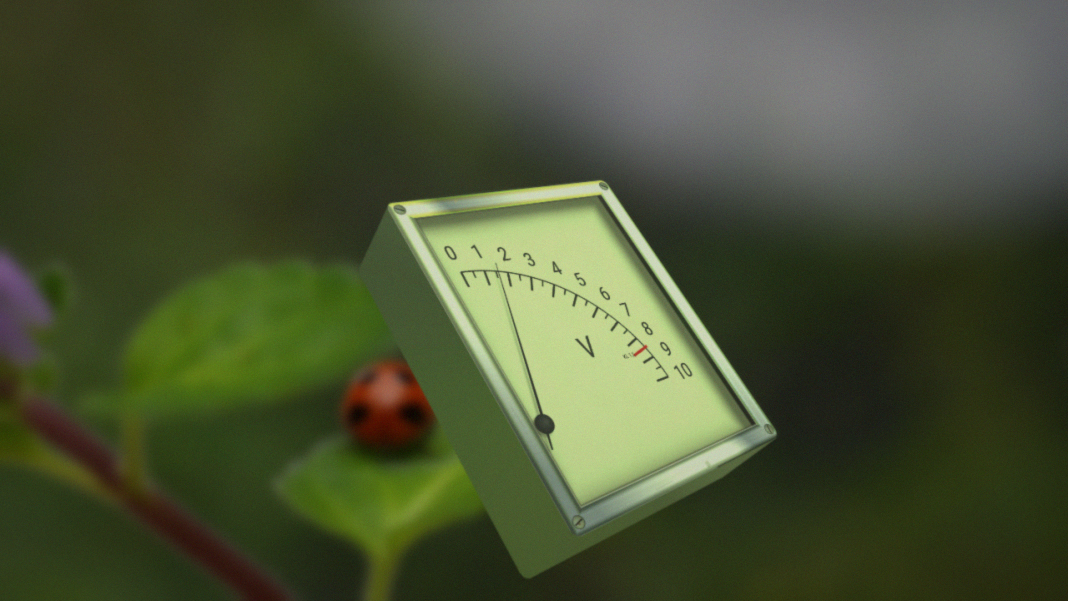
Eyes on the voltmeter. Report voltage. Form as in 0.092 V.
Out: 1.5 V
